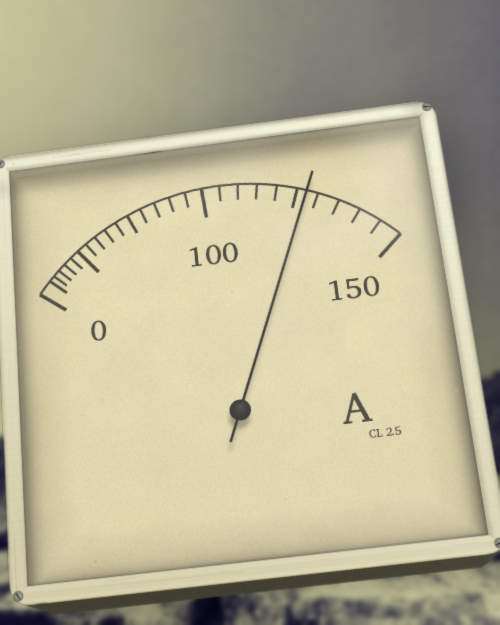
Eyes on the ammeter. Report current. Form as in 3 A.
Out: 127.5 A
